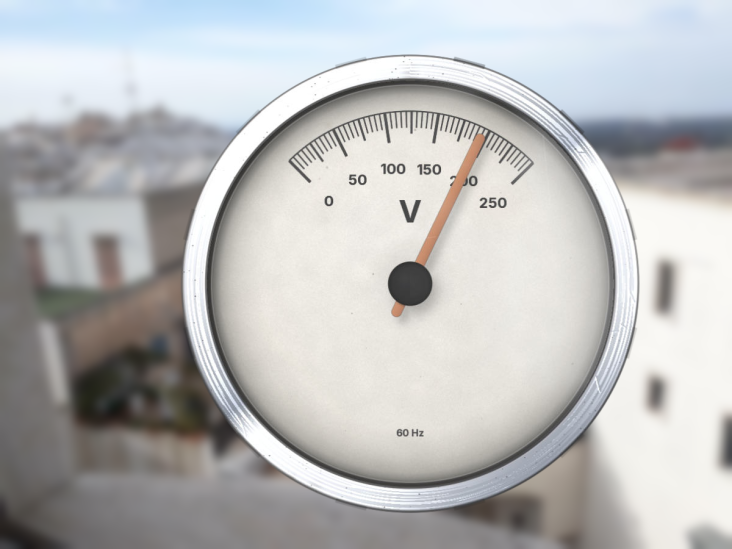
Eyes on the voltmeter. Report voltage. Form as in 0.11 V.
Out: 195 V
